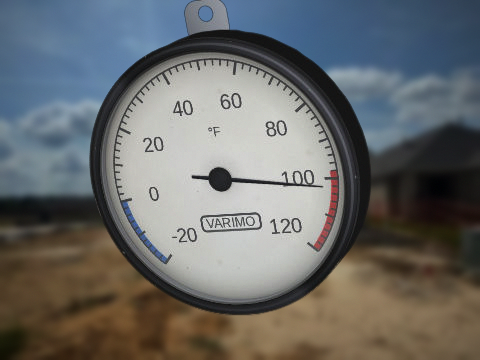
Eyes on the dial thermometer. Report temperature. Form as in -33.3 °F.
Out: 102 °F
